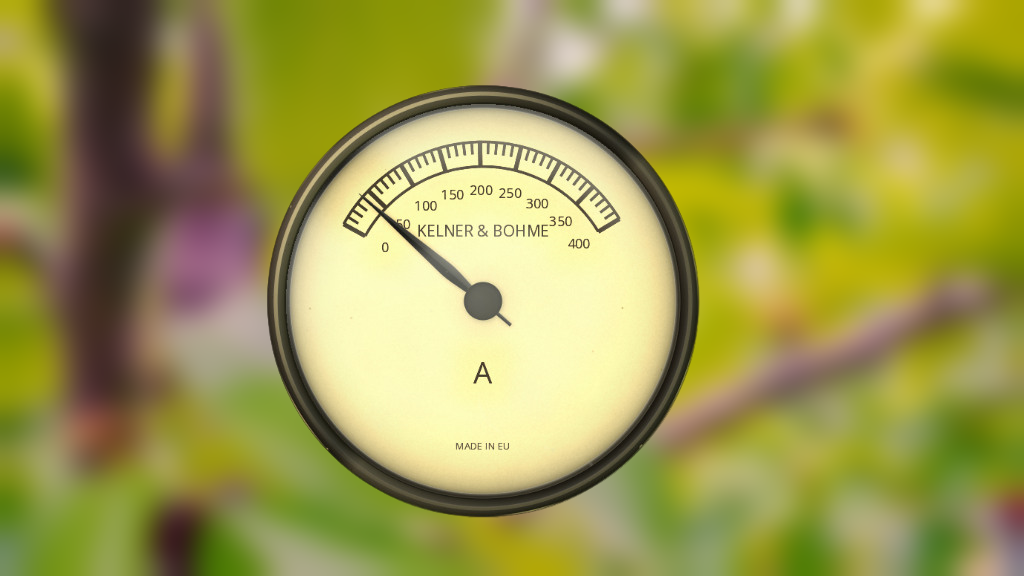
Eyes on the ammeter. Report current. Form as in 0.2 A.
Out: 40 A
